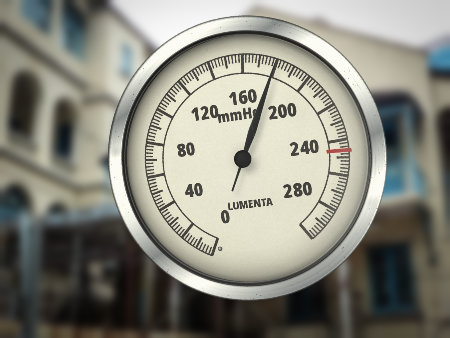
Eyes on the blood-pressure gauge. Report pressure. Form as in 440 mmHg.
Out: 180 mmHg
